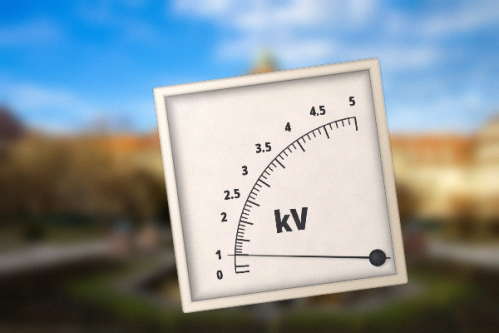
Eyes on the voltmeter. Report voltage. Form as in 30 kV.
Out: 1 kV
